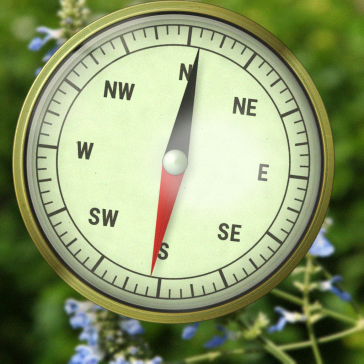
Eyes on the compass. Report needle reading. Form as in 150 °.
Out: 185 °
